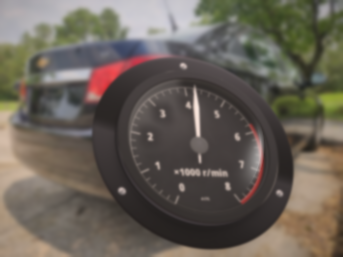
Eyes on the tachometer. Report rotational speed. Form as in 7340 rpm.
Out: 4200 rpm
